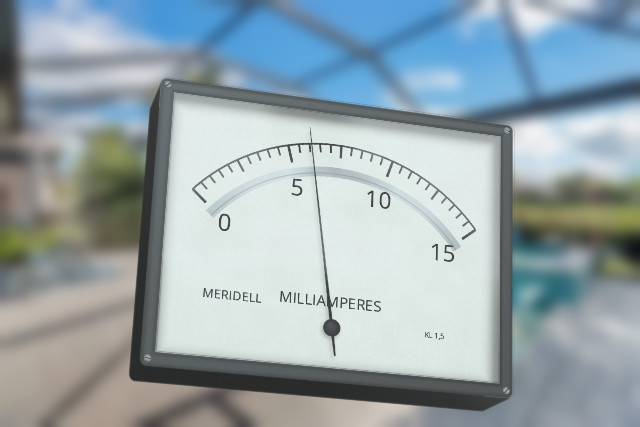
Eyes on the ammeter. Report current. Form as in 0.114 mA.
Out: 6 mA
